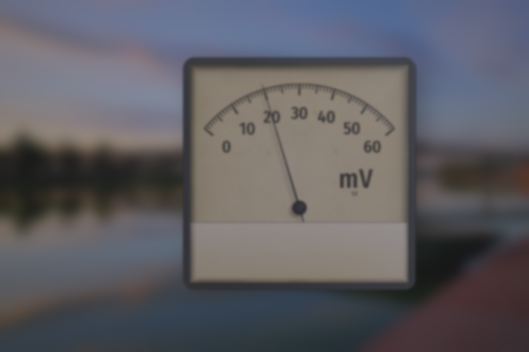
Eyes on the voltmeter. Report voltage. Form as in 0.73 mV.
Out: 20 mV
